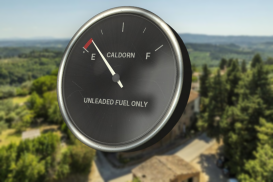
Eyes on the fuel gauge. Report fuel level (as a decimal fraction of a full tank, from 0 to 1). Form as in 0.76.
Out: 0.125
